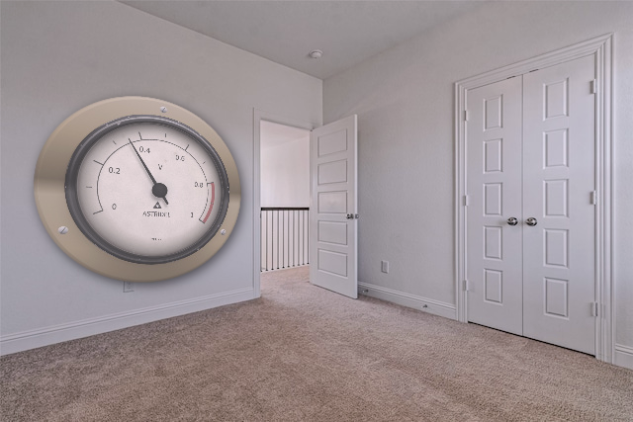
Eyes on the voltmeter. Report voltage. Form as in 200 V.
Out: 0.35 V
